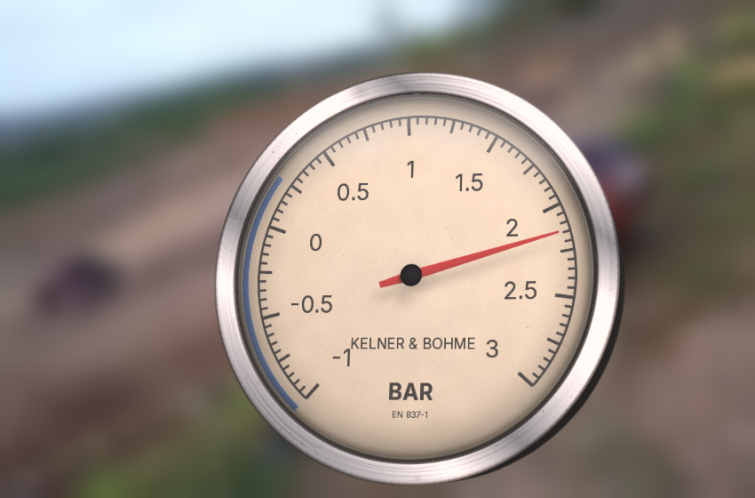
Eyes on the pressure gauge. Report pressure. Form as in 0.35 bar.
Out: 2.15 bar
